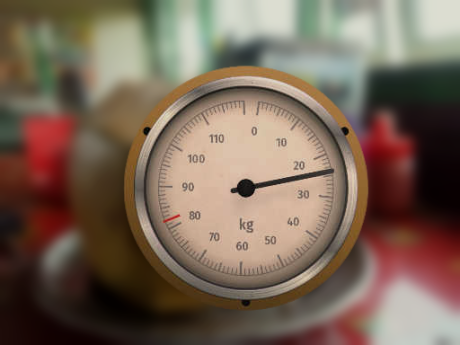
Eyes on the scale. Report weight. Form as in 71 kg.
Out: 24 kg
